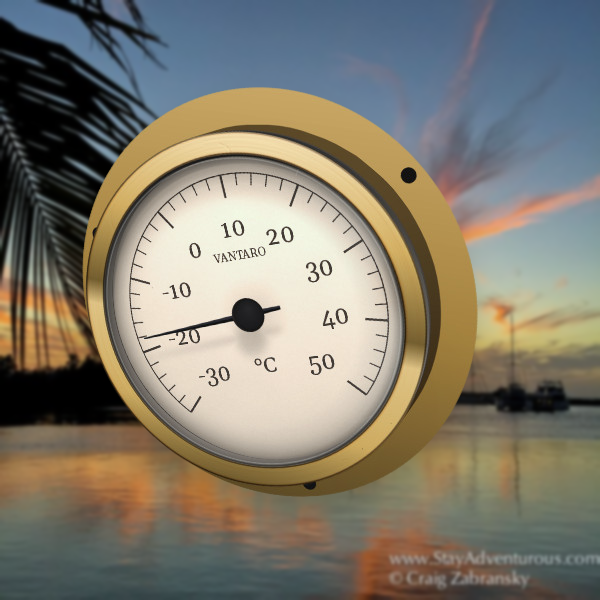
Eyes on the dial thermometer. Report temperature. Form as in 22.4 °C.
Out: -18 °C
